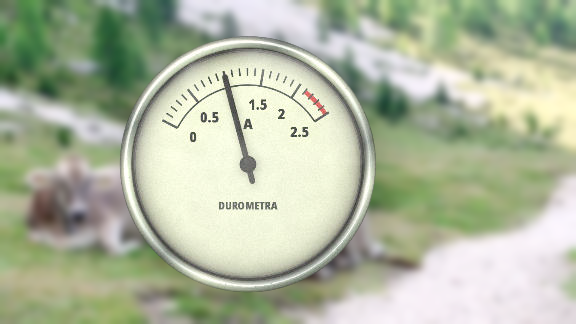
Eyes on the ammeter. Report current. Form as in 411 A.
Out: 1 A
